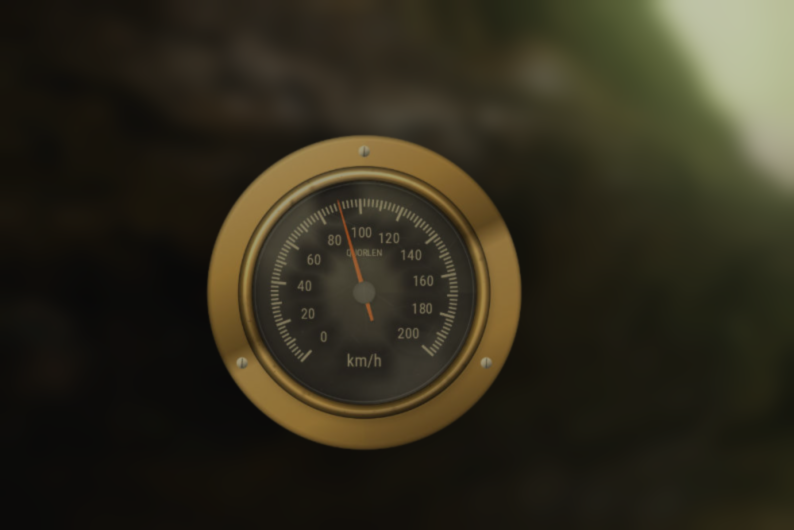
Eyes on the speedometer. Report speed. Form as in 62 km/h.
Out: 90 km/h
